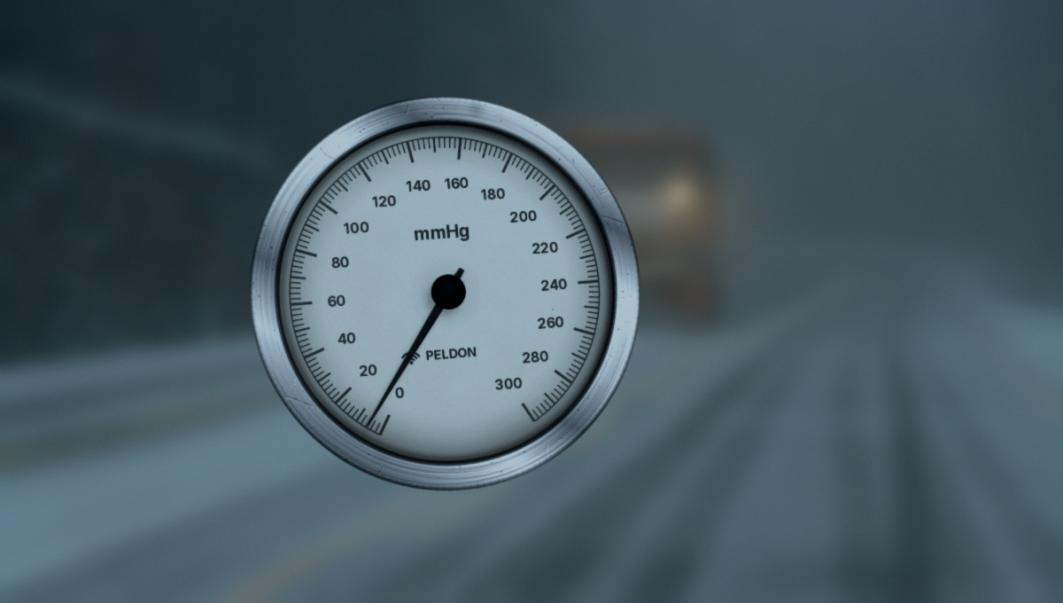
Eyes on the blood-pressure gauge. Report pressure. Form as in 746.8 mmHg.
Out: 6 mmHg
